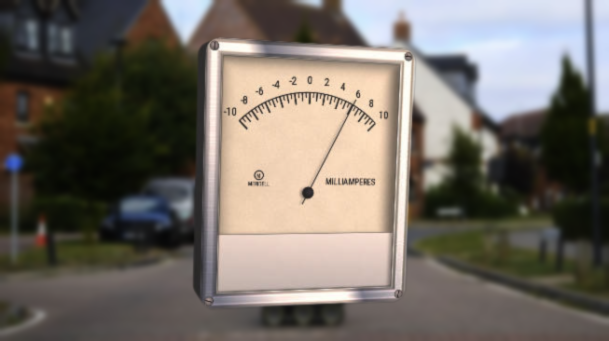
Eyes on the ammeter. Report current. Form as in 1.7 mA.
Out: 6 mA
